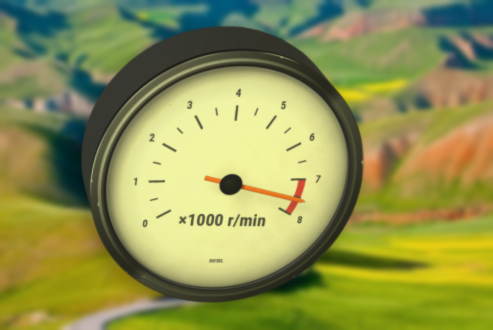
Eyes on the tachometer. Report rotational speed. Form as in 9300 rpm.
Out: 7500 rpm
